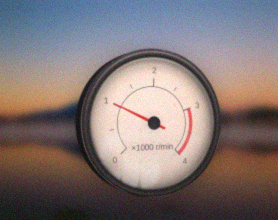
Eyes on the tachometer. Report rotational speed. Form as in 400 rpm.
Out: 1000 rpm
